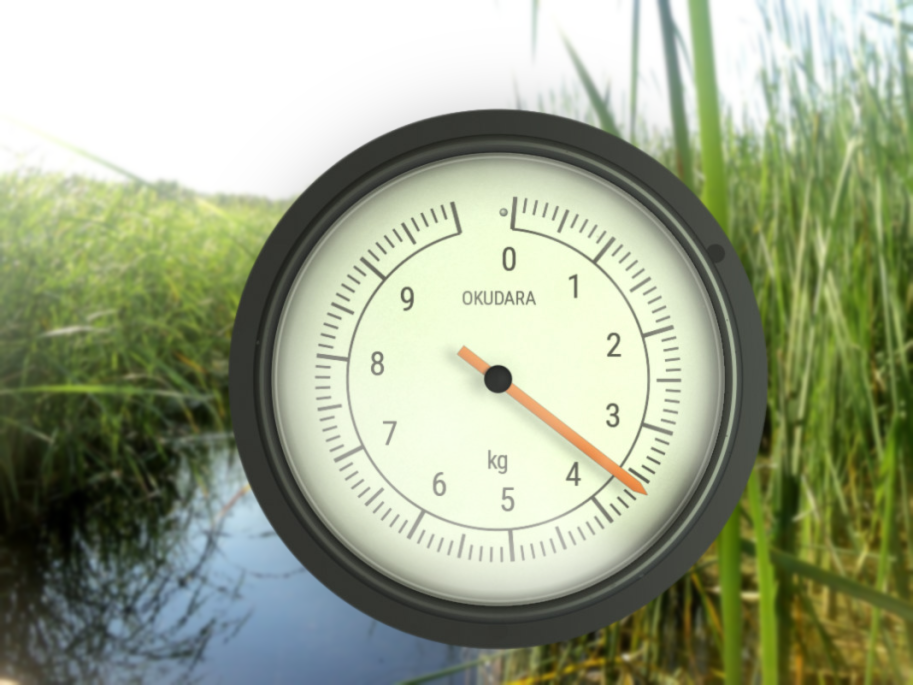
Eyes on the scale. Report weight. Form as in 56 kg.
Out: 3.6 kg
